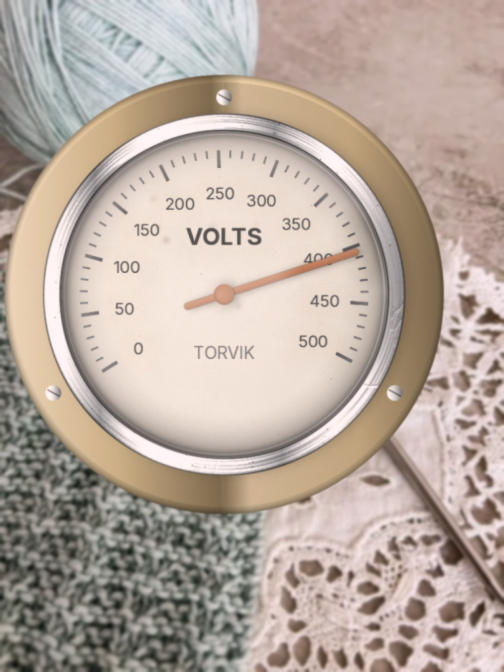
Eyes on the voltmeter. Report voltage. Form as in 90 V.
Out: 405 V
